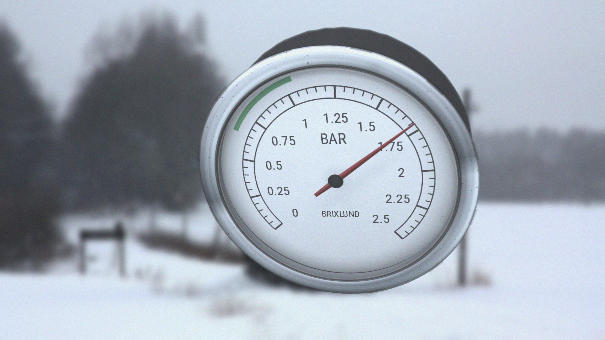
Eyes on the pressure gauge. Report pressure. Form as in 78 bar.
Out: 1.7 bar
